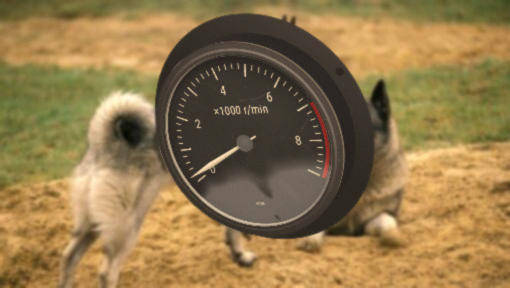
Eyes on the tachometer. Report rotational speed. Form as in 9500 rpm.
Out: 200 rpm
